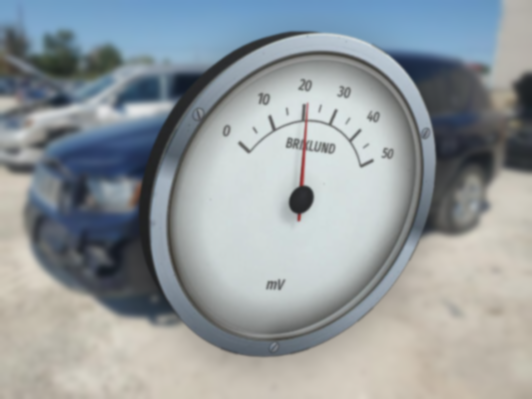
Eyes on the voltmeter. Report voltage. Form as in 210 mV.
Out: 20 mV
